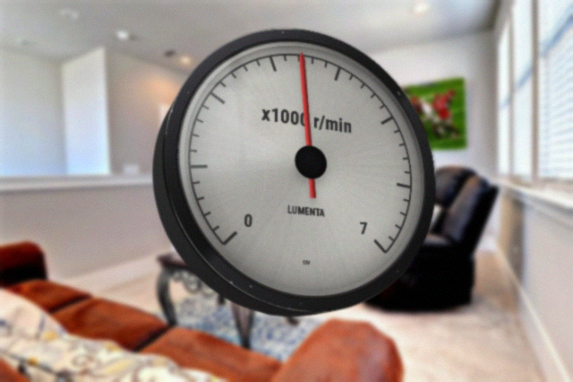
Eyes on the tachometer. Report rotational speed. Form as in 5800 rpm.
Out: 3400 rpm
